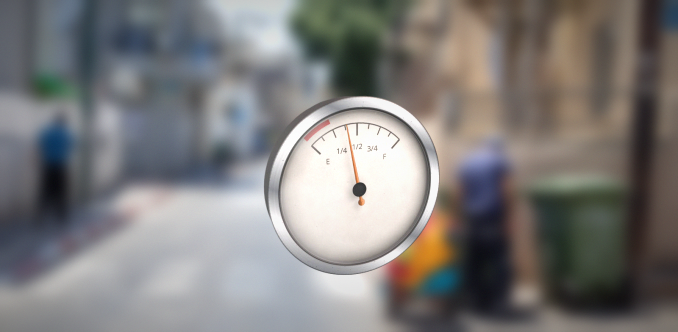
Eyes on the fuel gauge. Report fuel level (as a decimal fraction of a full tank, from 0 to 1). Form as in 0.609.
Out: 0.375
